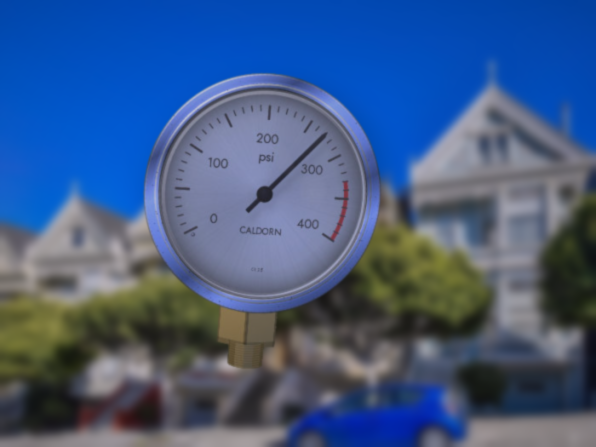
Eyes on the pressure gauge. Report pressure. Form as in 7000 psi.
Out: 270 psi
